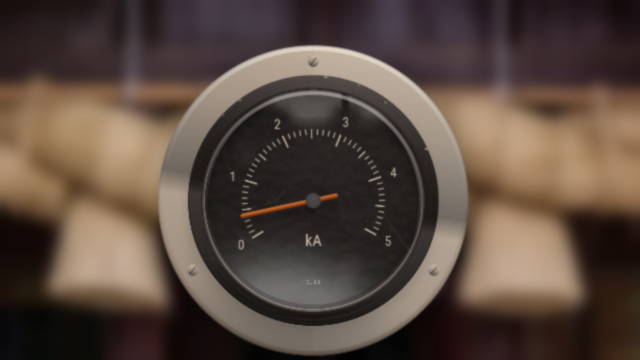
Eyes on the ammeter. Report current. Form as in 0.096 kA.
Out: 0.4 kA
